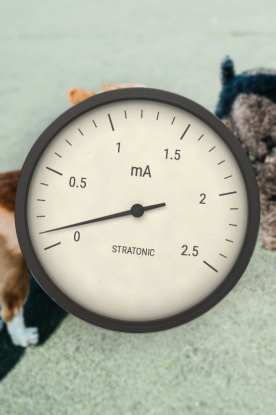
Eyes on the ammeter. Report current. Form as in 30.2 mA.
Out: 0.1 mA
